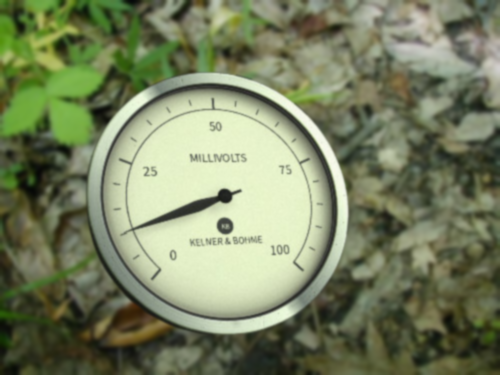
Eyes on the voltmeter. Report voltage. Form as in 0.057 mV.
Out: 10 mV
